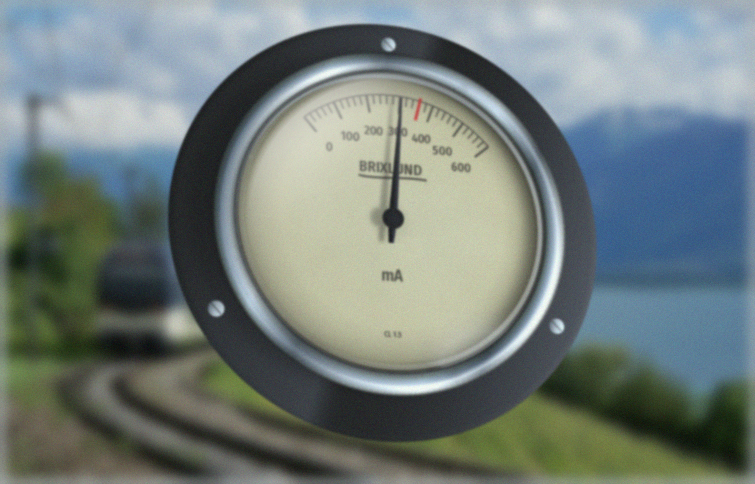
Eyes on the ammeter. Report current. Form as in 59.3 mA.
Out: 300 mA
